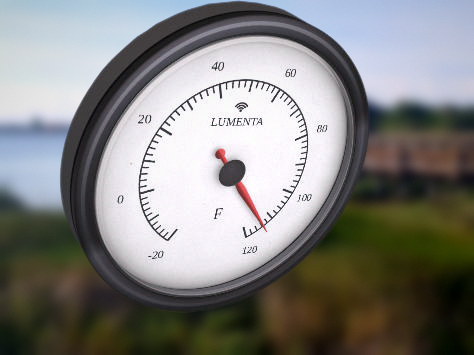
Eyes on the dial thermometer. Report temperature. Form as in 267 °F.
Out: 114 °F
